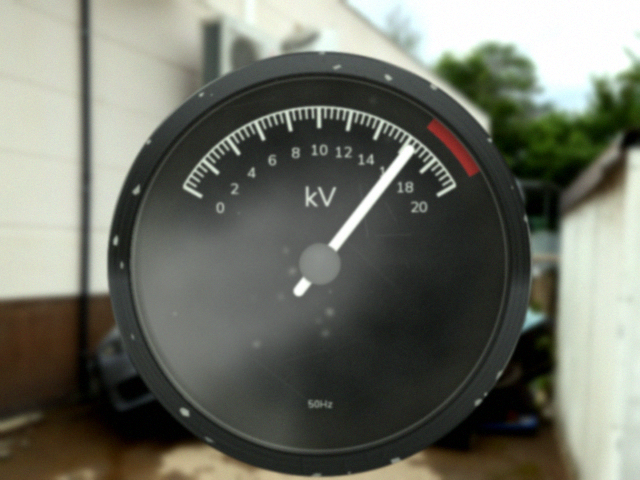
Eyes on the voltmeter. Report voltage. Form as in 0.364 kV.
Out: 16.4 kV
